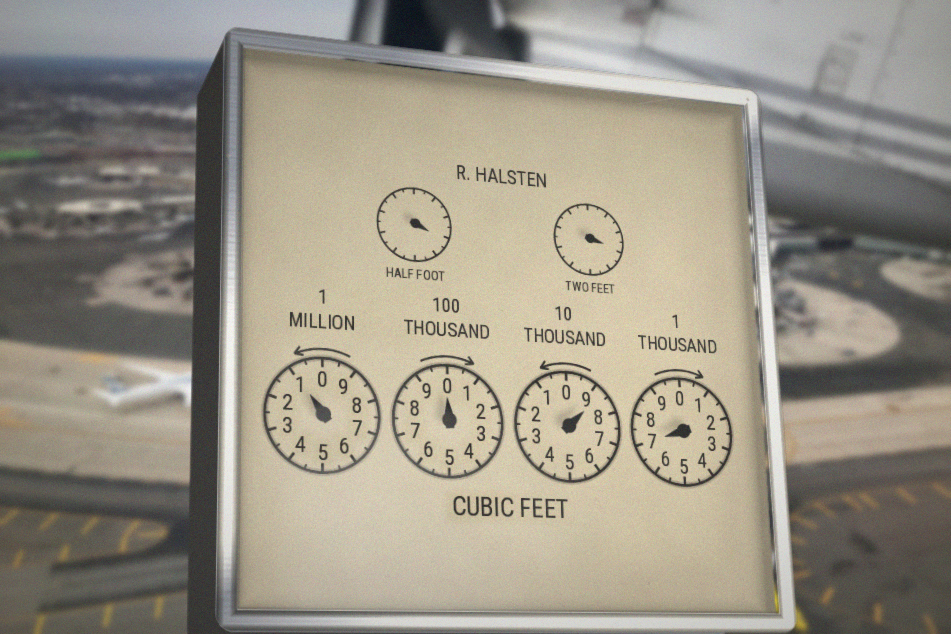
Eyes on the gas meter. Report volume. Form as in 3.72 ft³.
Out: 98700 ft³
